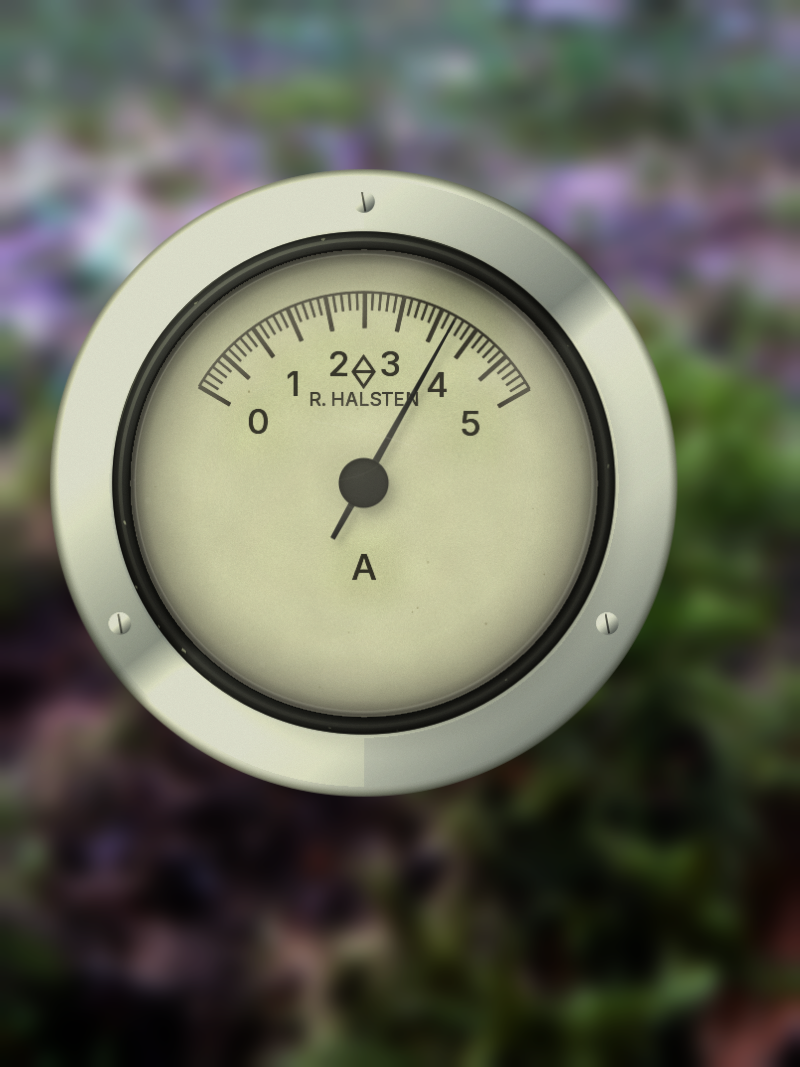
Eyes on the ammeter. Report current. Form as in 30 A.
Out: 3.7 A
